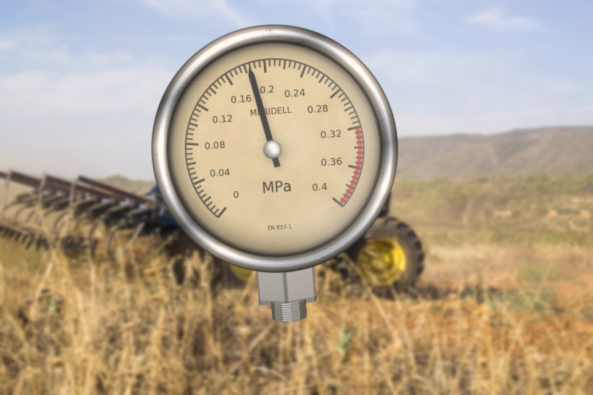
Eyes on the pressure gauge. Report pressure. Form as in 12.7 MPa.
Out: 0.185 MPa
